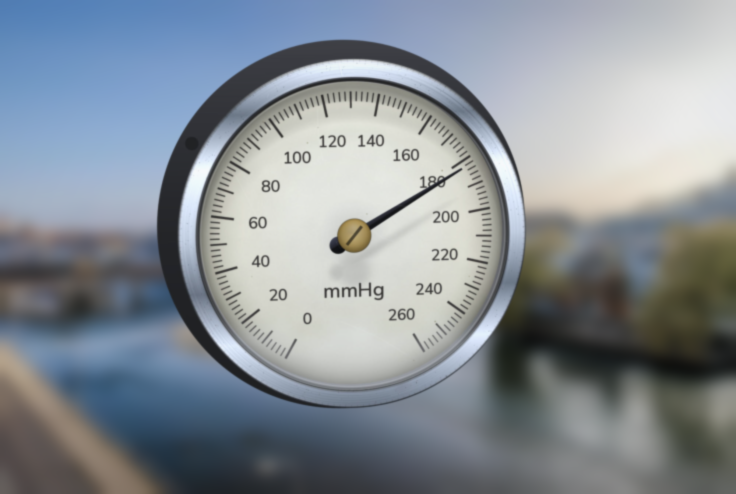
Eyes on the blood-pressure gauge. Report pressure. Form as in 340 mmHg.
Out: 182 mmHg
